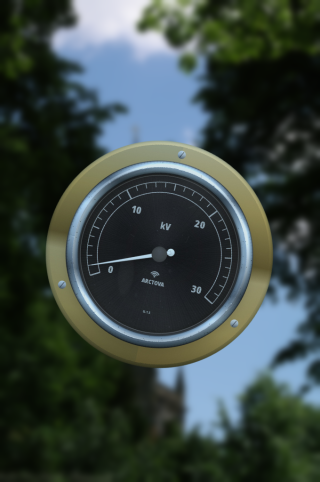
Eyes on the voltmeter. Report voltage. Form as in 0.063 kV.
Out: 1 kV
